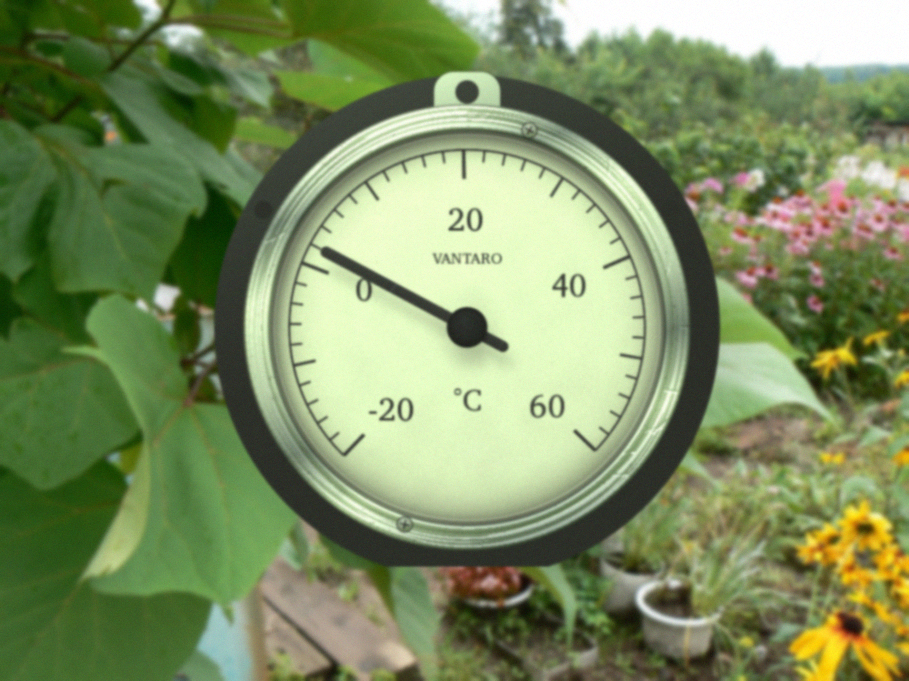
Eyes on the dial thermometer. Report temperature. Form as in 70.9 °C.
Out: 2 °C
